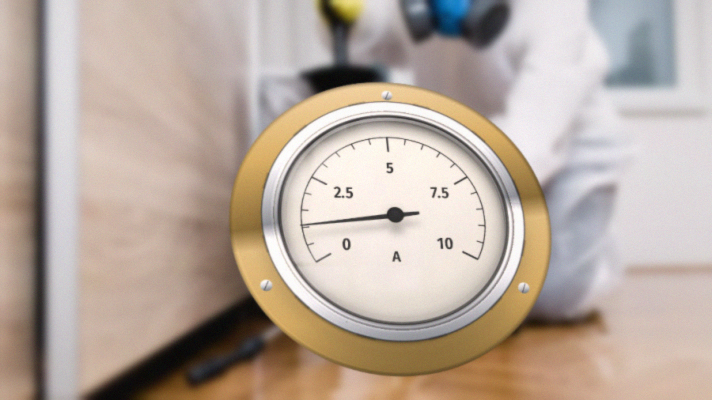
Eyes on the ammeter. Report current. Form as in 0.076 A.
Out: 1 A
